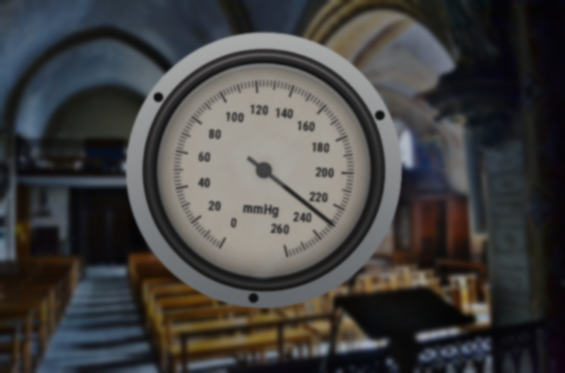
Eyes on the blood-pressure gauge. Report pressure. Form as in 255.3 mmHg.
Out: 230 mmHg
